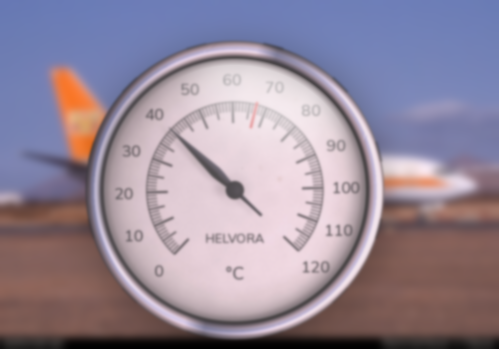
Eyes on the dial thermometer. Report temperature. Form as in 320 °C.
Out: 40 °C
